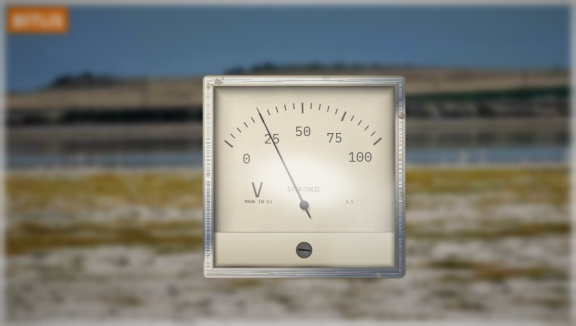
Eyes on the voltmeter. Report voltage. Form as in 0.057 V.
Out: 25 V
